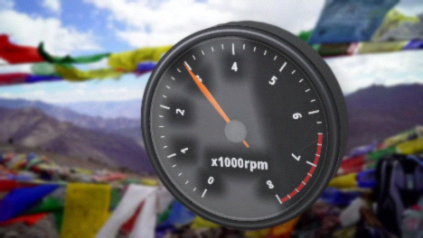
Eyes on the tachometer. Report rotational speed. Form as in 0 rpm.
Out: 3000 rpm
